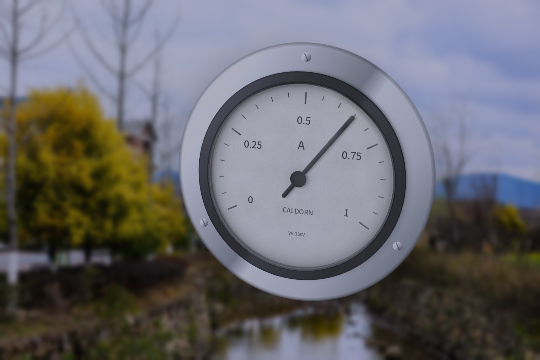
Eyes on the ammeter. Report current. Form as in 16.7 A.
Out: 0.65 A
